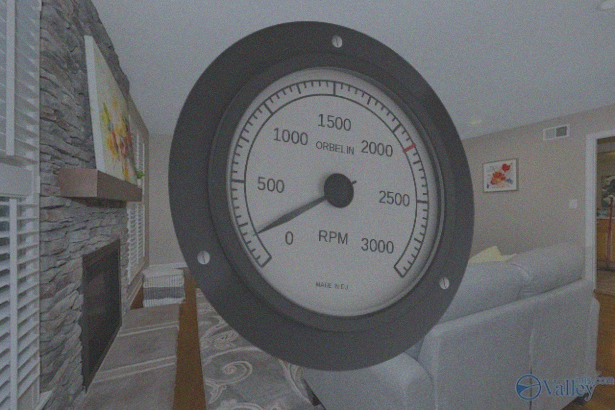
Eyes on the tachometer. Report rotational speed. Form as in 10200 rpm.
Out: 175 rpm
